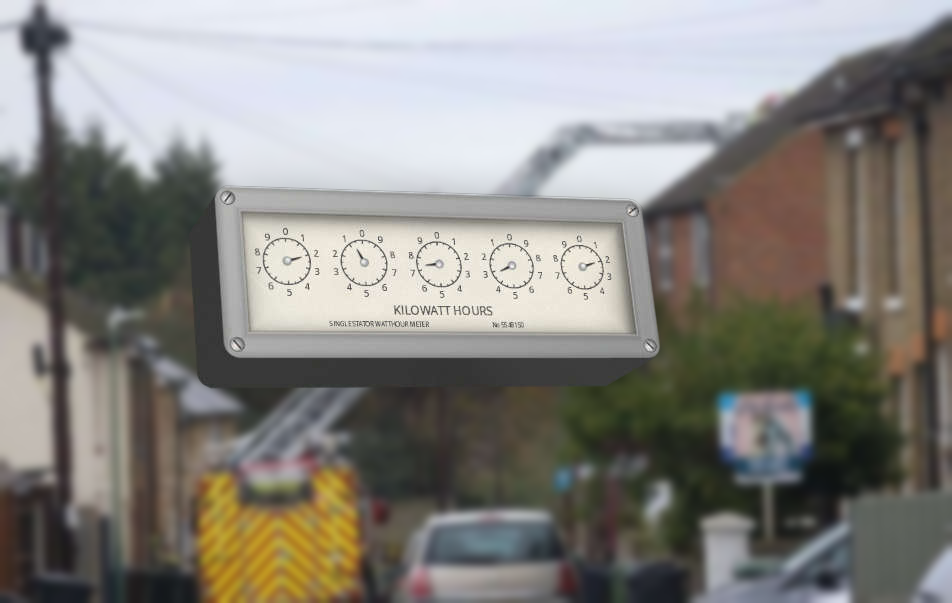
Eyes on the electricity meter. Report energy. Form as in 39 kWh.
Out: 20732 kWh
